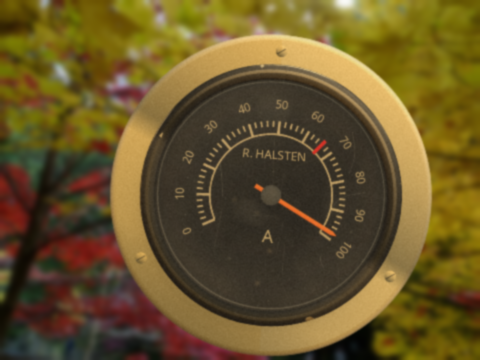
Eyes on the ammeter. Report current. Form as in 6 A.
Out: 98 A
